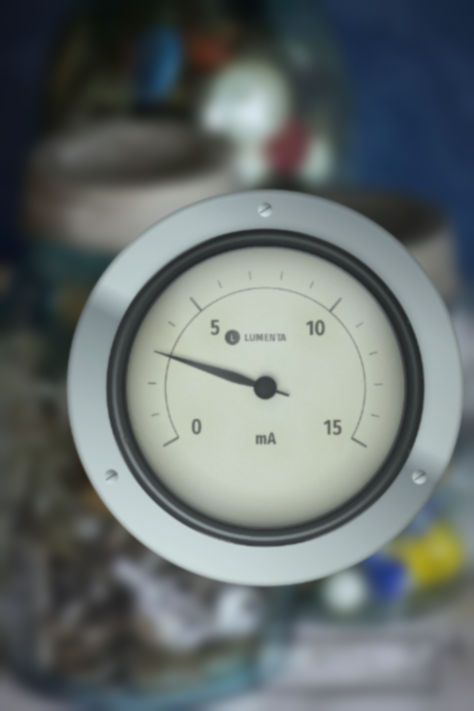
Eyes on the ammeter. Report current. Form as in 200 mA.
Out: 3 mA
